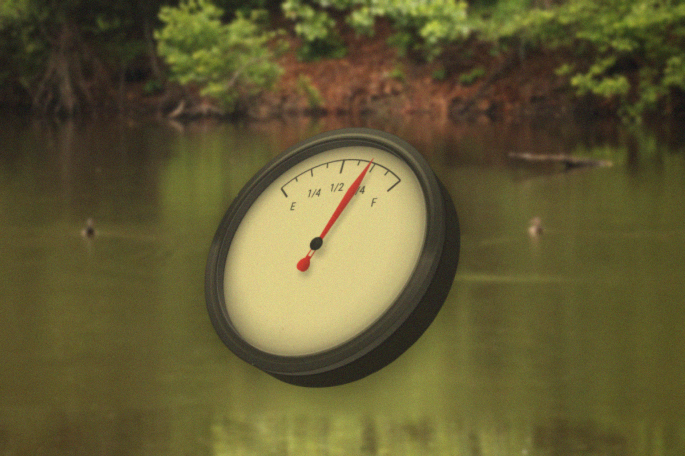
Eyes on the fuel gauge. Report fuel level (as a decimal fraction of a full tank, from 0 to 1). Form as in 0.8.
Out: 0.75
